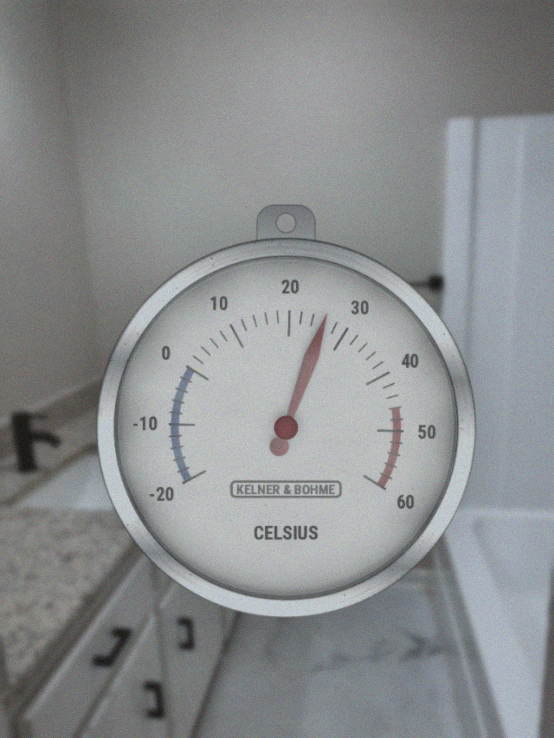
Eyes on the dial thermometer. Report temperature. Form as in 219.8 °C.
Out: 26 °C
